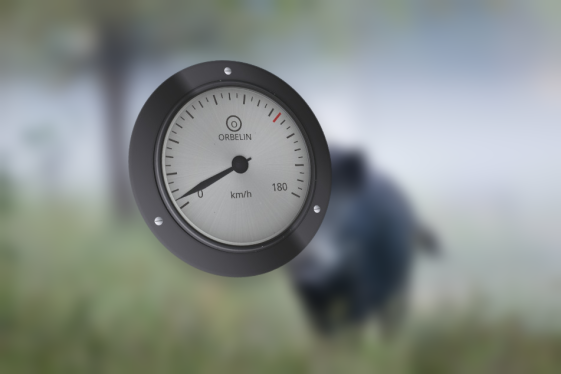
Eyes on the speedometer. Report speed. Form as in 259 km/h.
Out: 5 km/h
